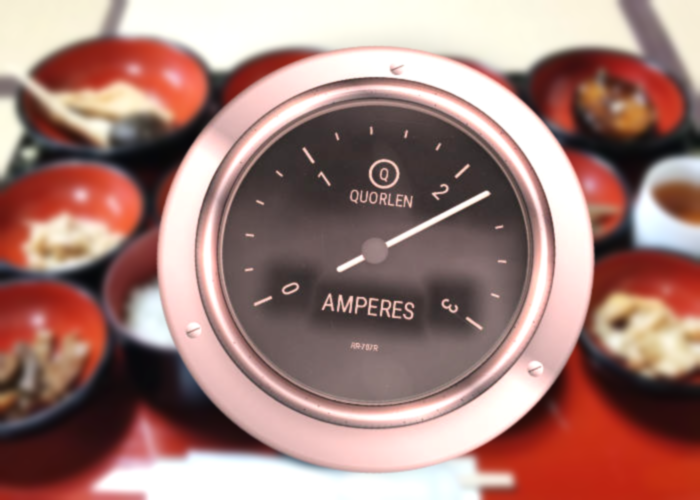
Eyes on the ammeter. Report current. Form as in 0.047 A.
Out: 2.2 A
